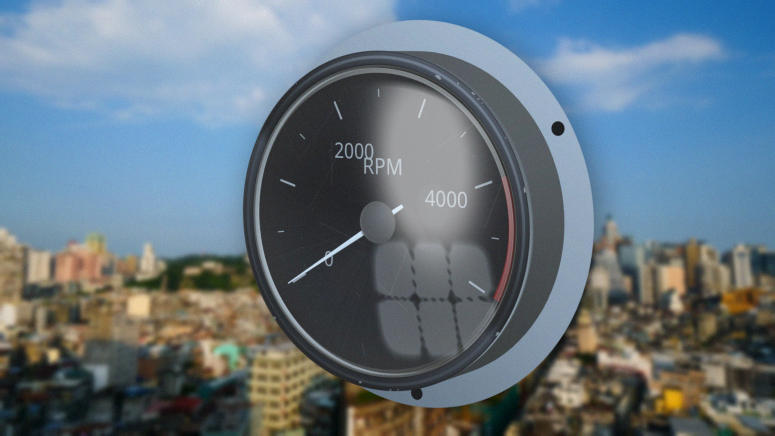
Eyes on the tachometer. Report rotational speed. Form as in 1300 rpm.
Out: 0 rpm
